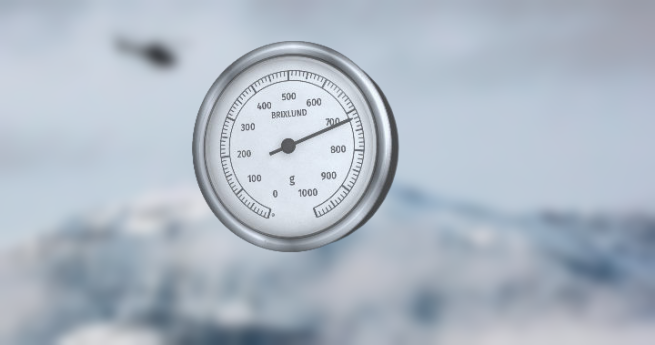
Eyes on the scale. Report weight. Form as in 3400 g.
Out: 720 g
